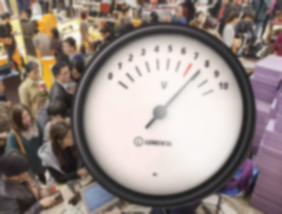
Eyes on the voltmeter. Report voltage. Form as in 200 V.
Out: 8 V
